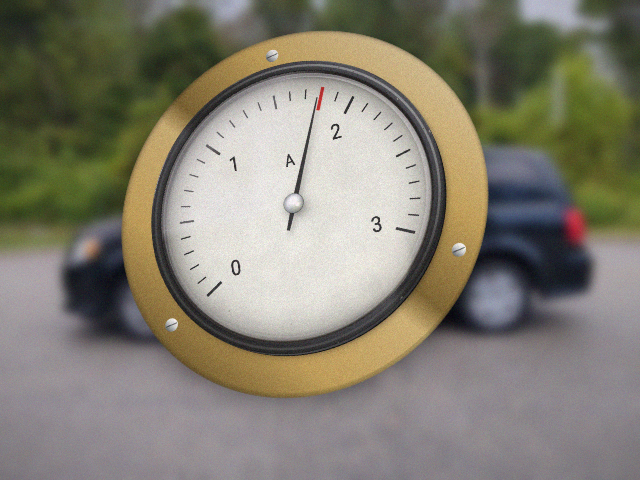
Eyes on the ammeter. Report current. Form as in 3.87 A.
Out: 1.8 A
